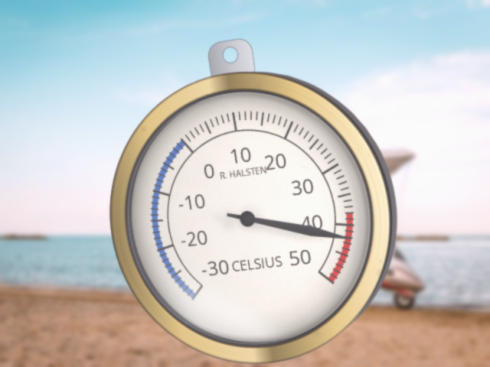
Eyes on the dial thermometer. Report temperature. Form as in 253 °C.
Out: 42 °C
